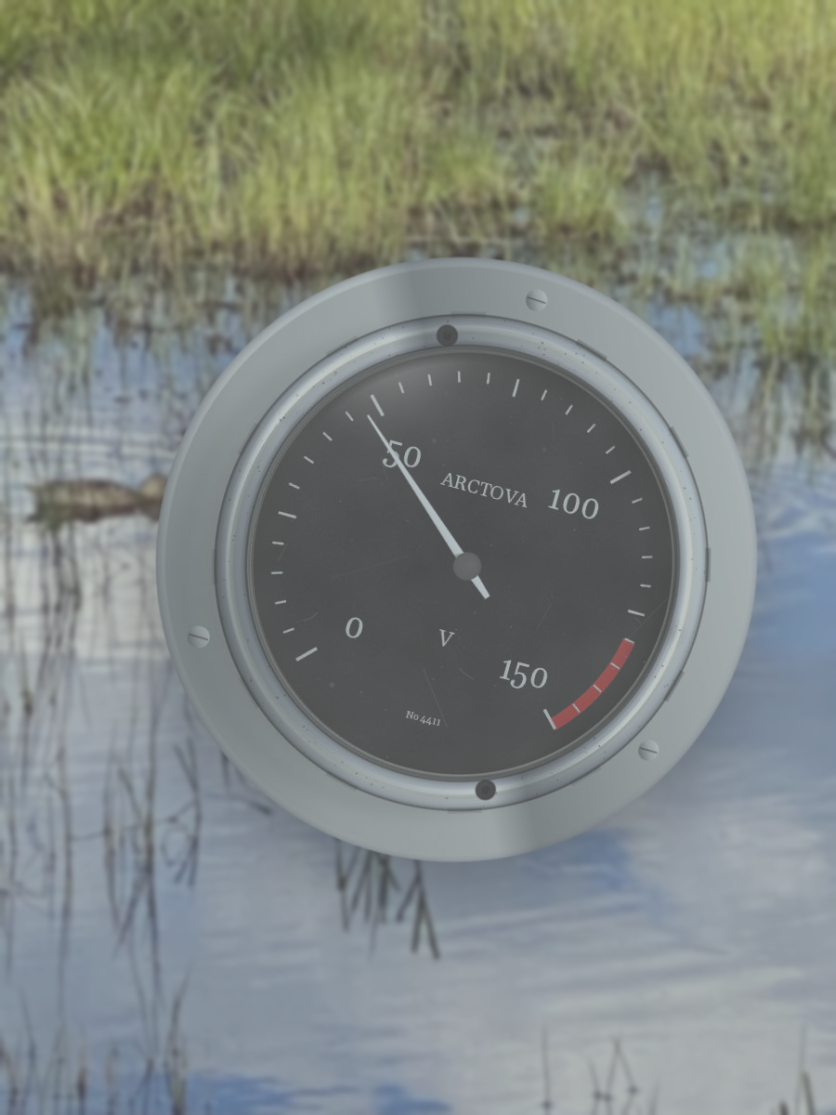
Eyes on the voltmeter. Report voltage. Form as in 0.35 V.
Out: 47.5 V
